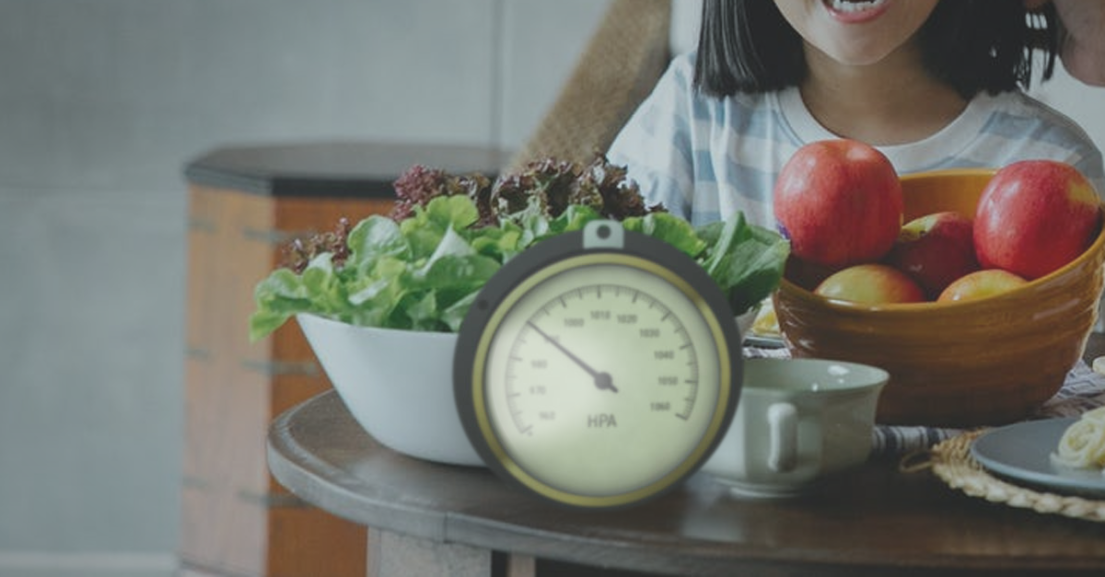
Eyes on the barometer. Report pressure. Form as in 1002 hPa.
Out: 990 hPa
